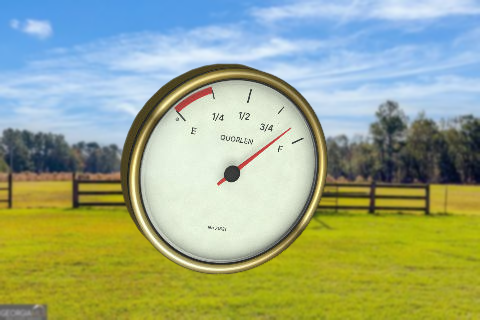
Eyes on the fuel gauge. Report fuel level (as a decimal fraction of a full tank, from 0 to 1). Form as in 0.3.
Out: 0.875
